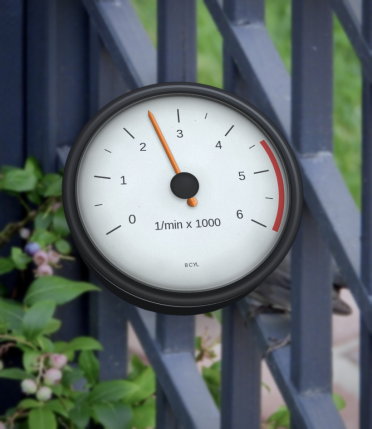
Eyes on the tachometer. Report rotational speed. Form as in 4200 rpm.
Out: 2500 rpm
